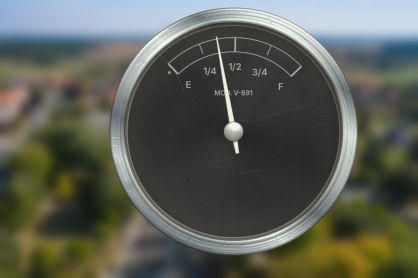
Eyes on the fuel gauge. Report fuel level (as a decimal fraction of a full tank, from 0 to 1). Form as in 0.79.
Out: 0.375
